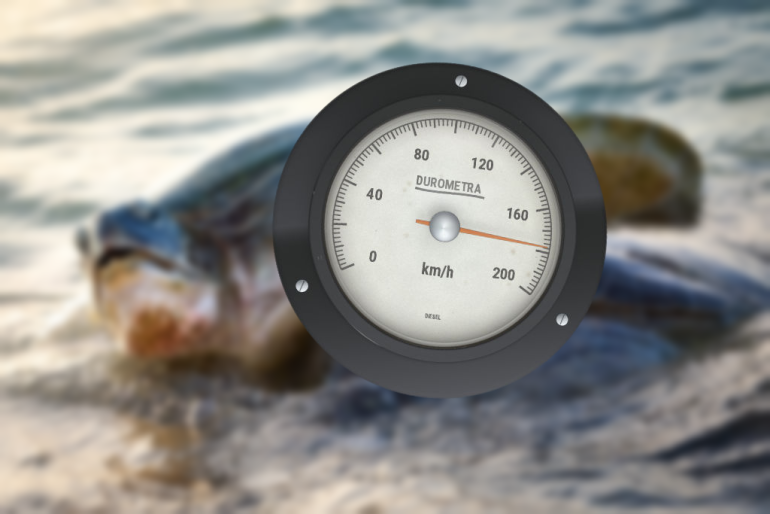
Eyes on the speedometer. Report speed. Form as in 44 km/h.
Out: 178 km/h
